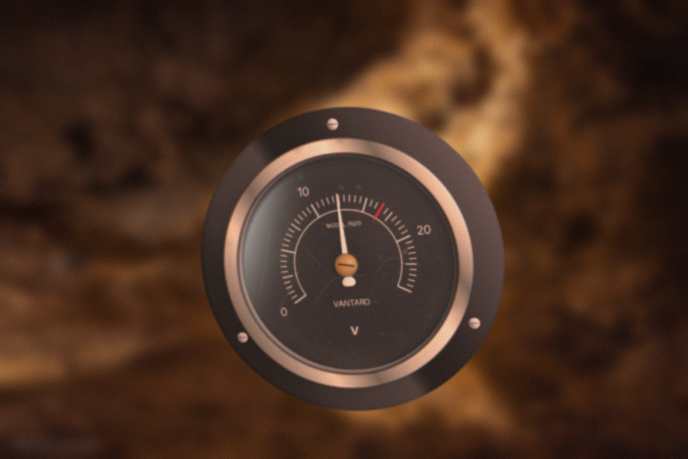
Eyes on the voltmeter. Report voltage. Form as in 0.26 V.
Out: 12.5 V
